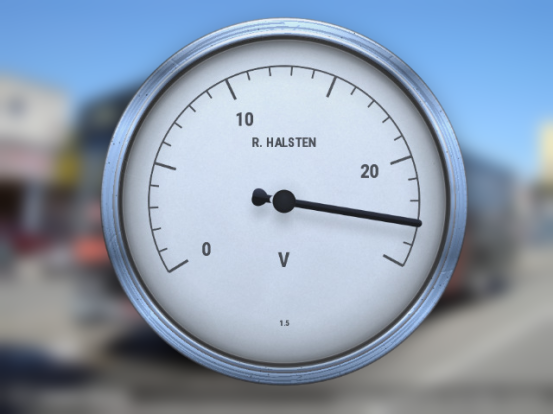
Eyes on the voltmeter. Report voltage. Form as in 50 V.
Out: 23 V
